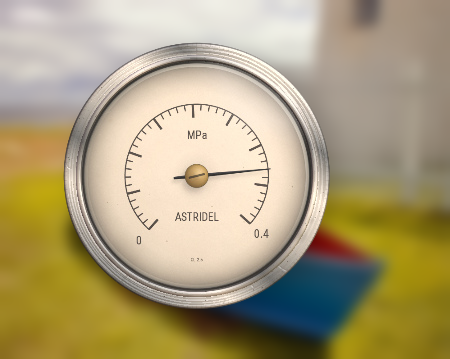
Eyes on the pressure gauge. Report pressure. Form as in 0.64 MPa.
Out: 0.33 MPa
